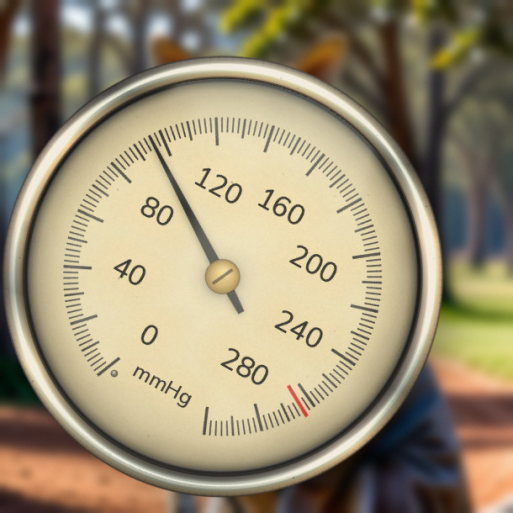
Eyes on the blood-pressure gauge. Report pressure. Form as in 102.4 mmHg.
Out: 96 mmHg
